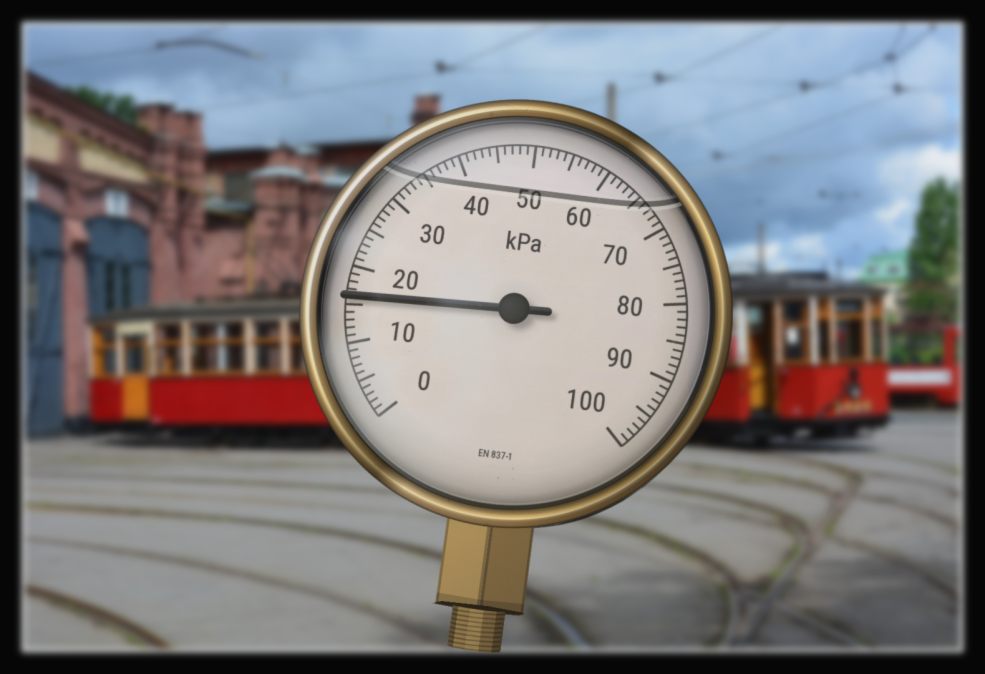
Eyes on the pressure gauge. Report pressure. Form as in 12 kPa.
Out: 16 kPa
